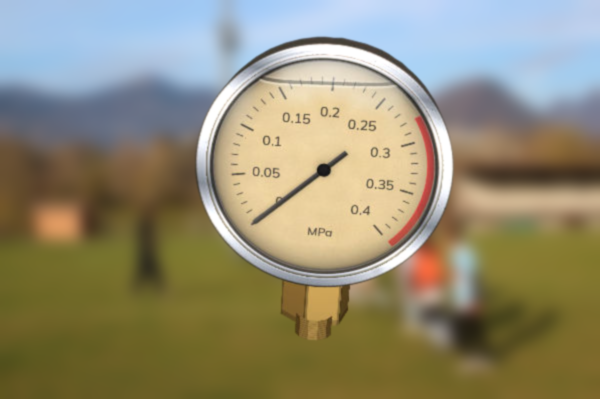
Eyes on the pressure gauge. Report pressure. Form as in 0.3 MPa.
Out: 0 MPa
